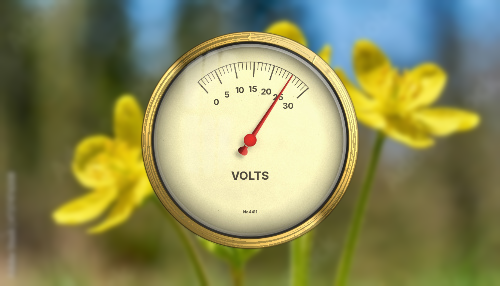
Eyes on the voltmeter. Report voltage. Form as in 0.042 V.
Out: 25 V
